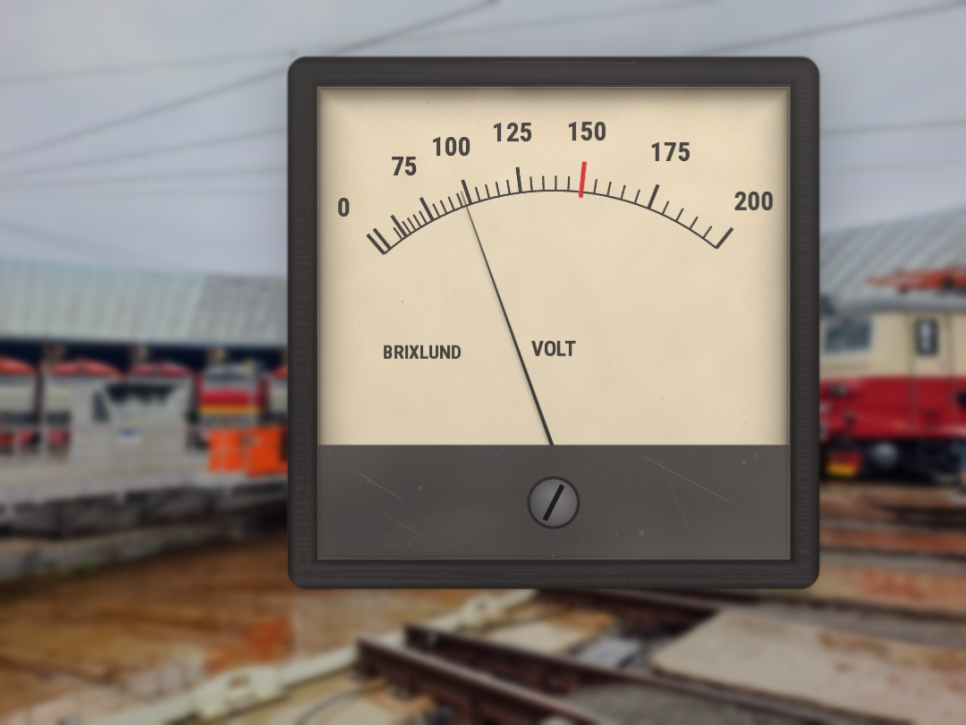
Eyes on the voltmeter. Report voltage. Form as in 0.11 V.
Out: 97.5 V
